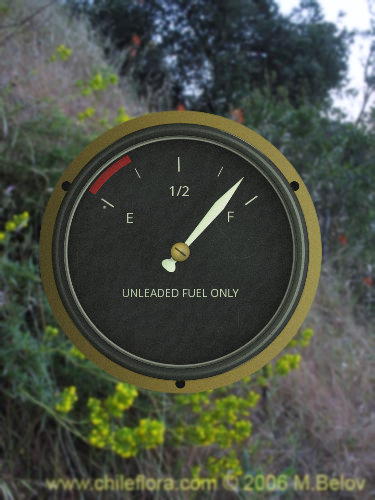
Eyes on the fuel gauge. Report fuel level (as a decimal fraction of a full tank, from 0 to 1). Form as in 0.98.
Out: 0.875
